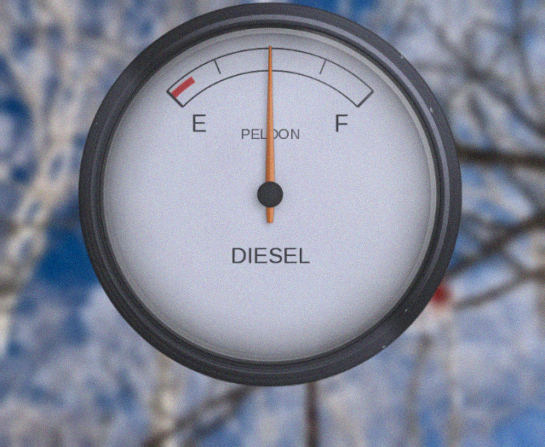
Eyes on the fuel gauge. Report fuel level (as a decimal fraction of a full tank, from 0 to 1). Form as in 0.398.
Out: 0.5
